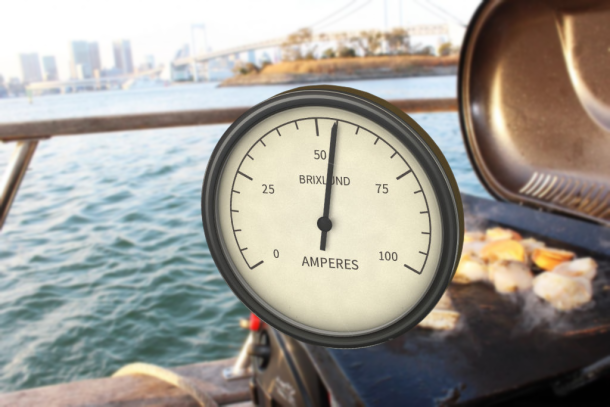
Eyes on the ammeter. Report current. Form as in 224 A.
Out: 55 A
